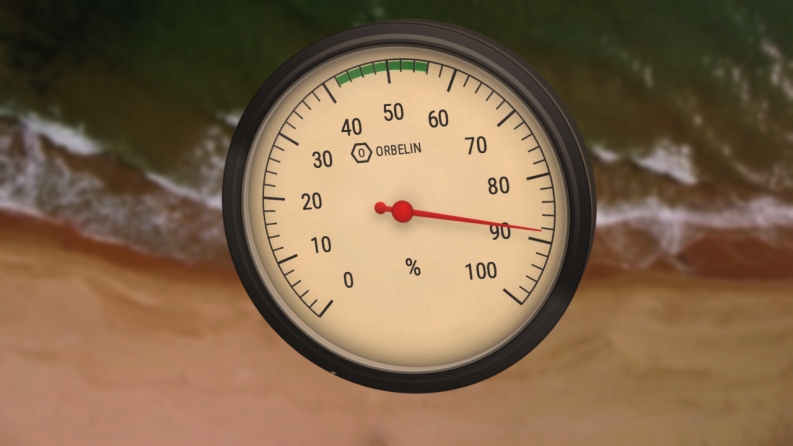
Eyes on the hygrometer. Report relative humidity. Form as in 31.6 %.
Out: 88 %
